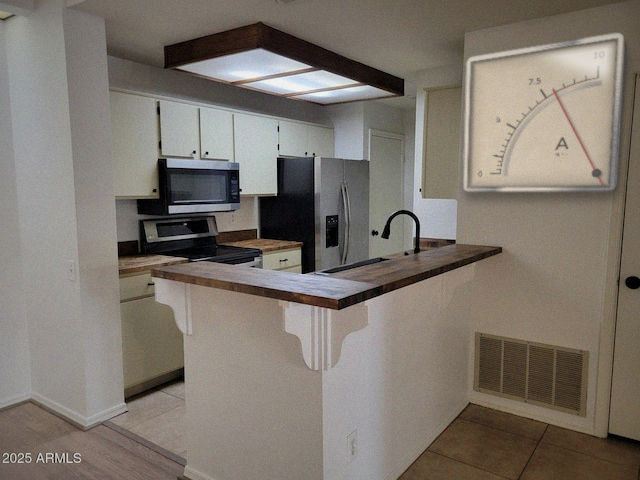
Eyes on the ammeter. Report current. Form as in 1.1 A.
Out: 8 A
